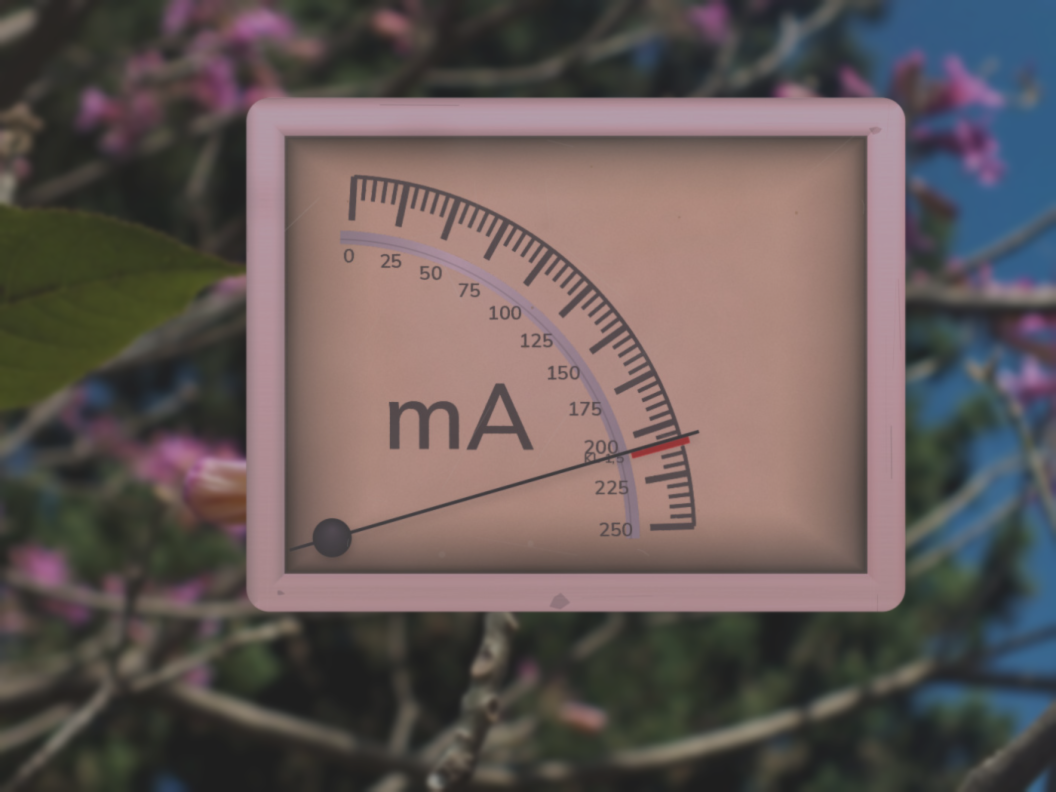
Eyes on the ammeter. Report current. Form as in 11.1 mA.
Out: 207.5 mA
